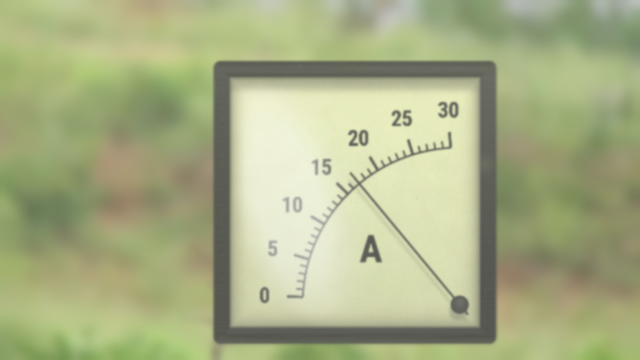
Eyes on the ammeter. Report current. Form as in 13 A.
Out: 17 A
